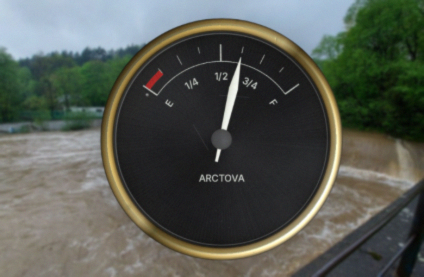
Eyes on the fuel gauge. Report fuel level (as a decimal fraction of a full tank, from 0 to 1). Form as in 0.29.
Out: 0.625
